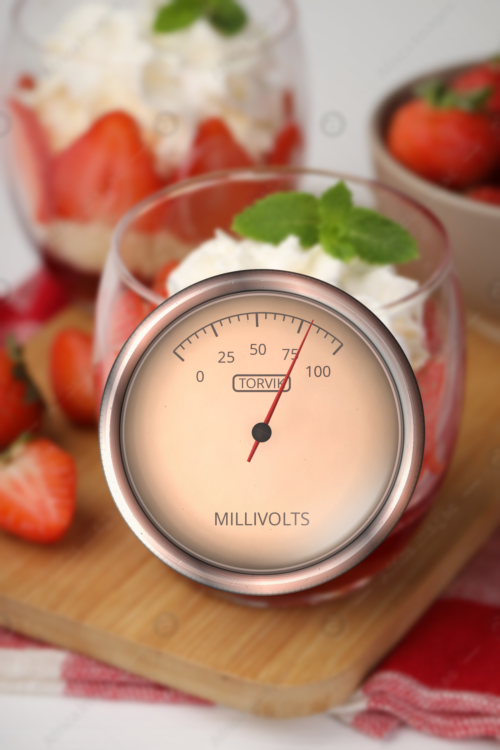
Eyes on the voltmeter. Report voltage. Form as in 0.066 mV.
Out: 80 mV
